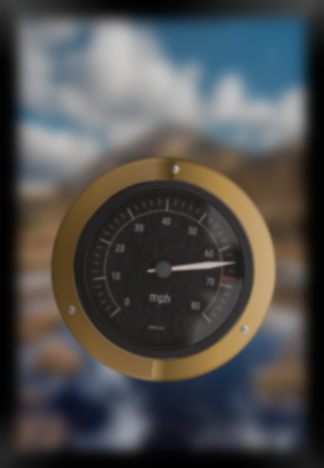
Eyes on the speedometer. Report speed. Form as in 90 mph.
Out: 64 mph
